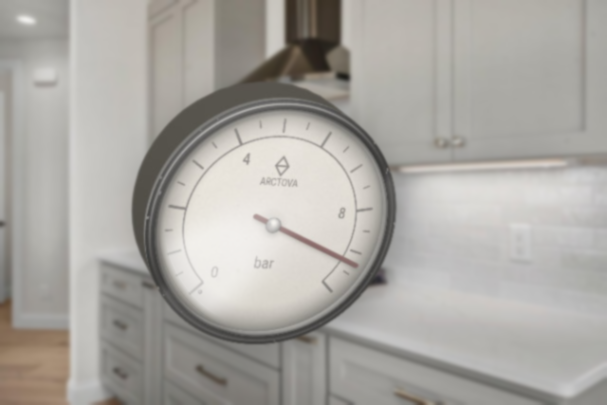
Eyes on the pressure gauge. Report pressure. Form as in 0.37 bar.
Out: 9.25 bar
